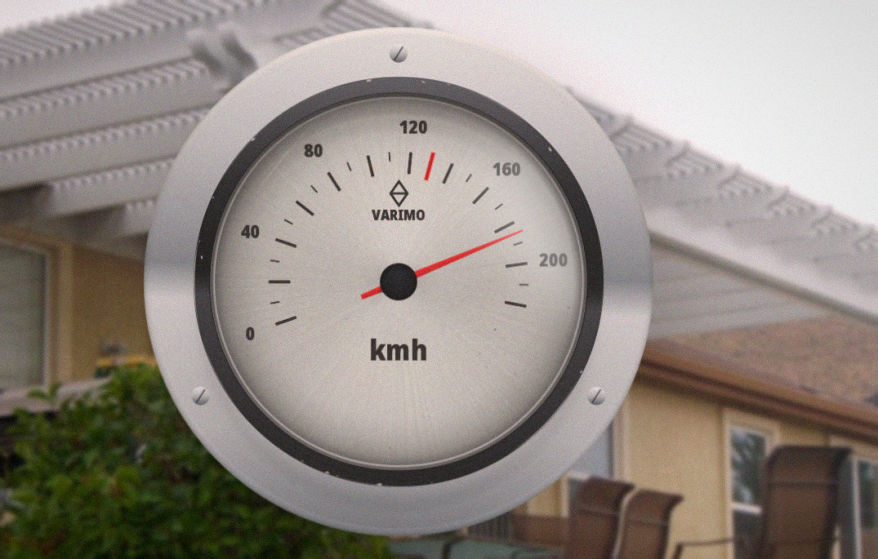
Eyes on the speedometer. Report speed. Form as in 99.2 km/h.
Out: 185 km/h
